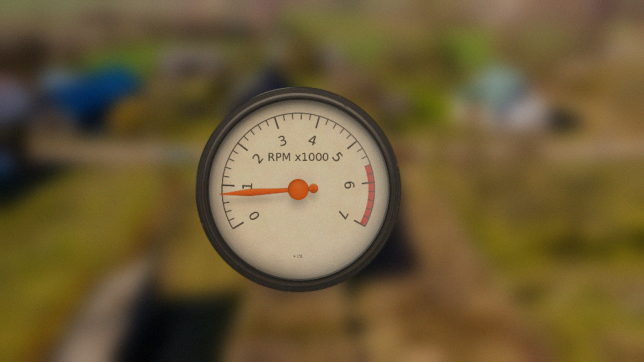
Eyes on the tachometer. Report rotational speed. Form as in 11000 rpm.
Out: 800 rpm
